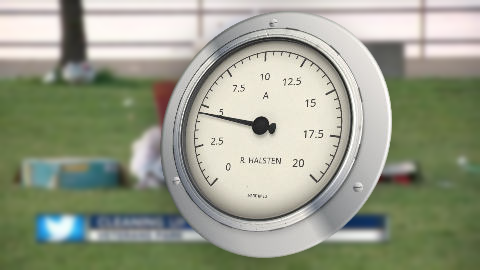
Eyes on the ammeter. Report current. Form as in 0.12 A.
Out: 4.5 A
